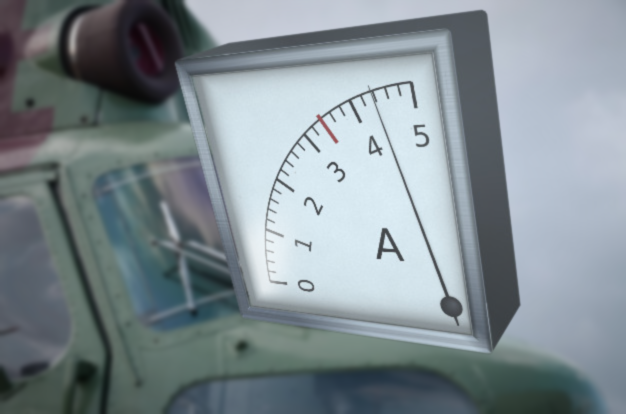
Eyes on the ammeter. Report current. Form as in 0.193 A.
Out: 4.4 A
